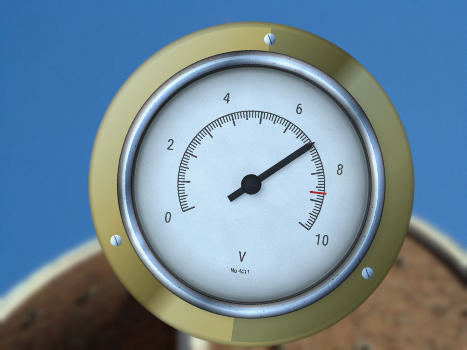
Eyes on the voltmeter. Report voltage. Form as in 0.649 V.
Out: 7 V
